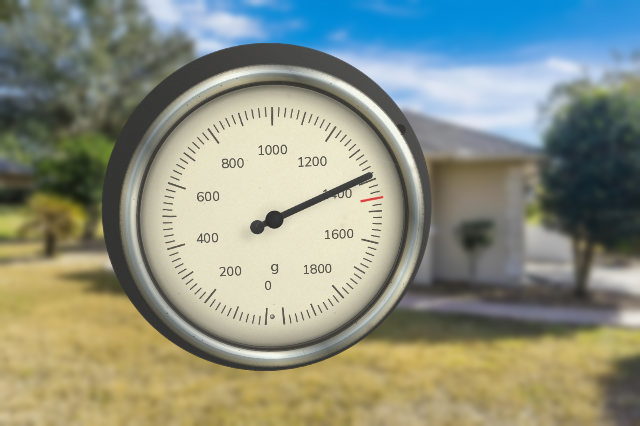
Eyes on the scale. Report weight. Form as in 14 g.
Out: 1380 g
